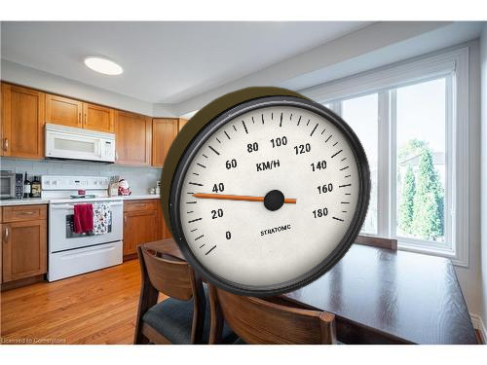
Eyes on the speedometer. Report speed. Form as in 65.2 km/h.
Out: 35 km/h
